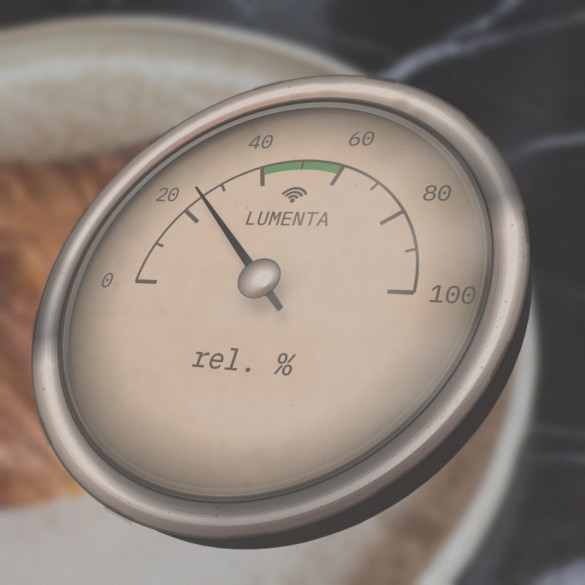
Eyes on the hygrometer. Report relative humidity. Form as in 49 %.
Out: 25 %
